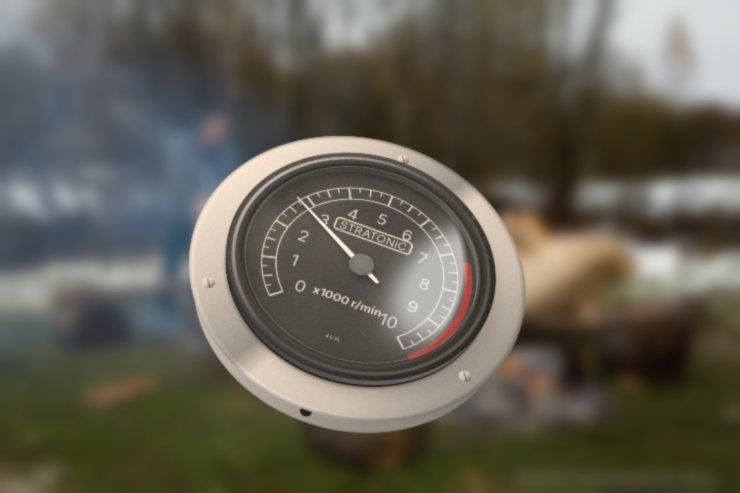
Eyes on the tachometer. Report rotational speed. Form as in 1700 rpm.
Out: 2750 rpm
